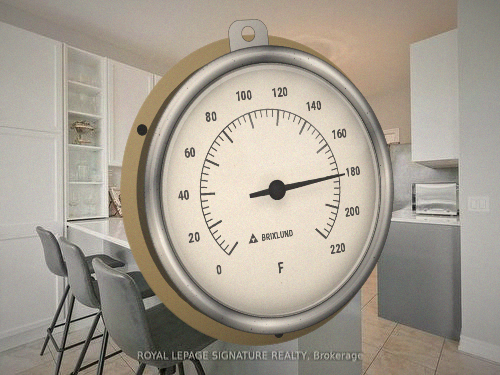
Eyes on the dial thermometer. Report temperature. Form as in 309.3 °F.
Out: 180 °F
